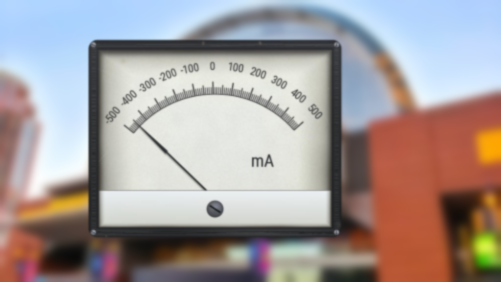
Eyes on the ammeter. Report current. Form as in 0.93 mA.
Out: -450 mA
